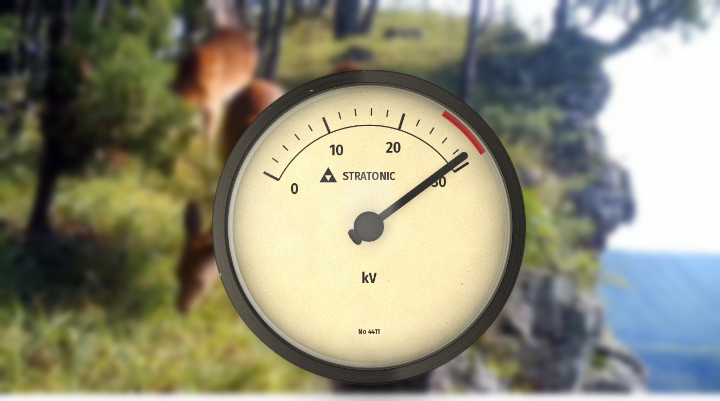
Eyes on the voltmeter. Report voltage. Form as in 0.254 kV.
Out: 29 kV
